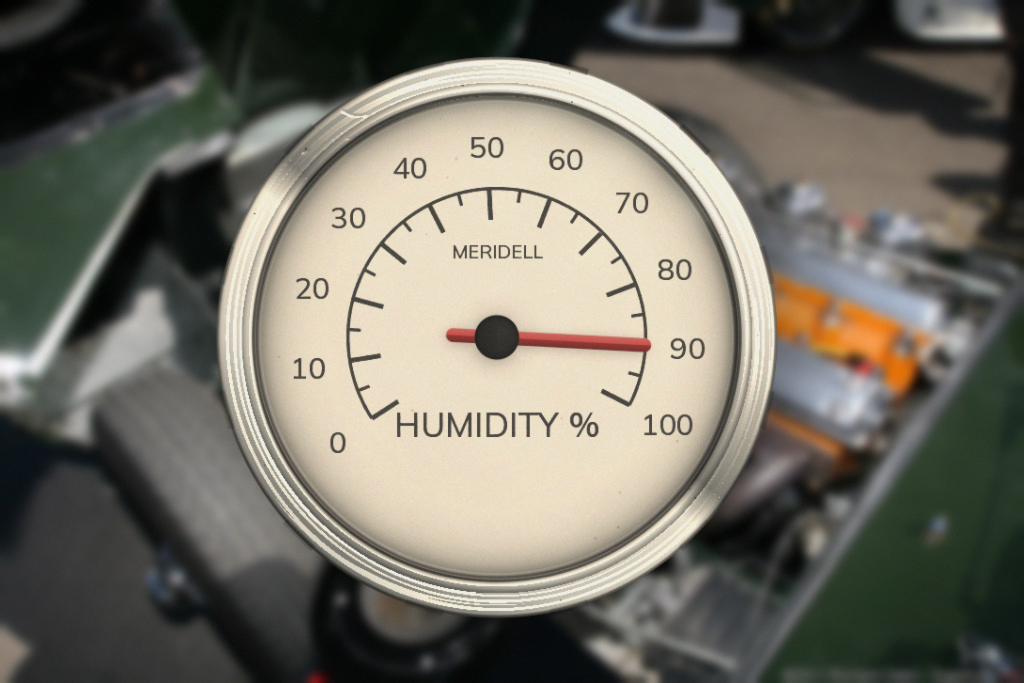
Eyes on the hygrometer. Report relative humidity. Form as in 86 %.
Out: 90 %
